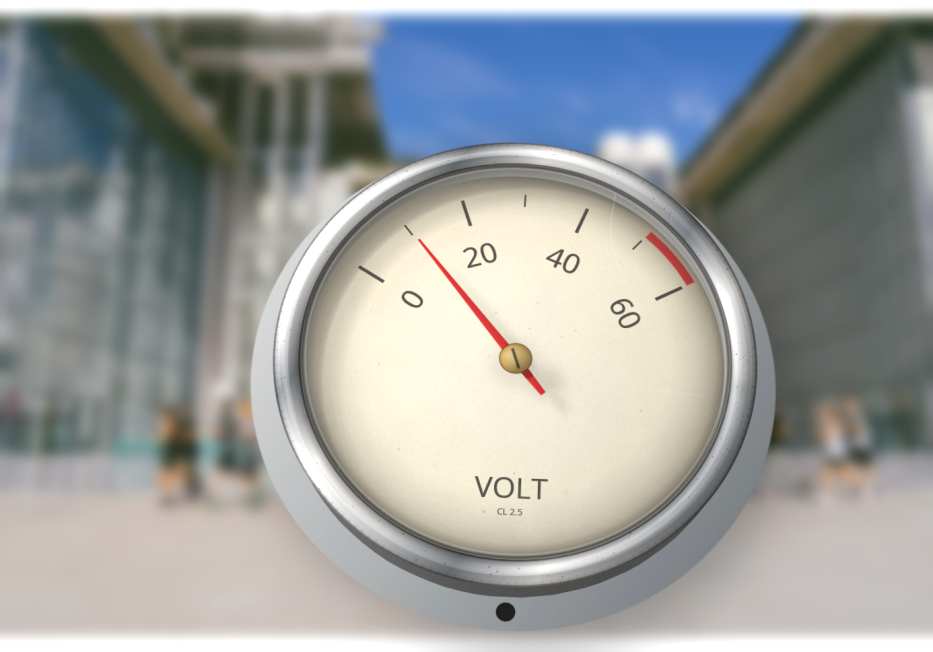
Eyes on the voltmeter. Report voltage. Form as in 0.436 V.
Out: 10 V
